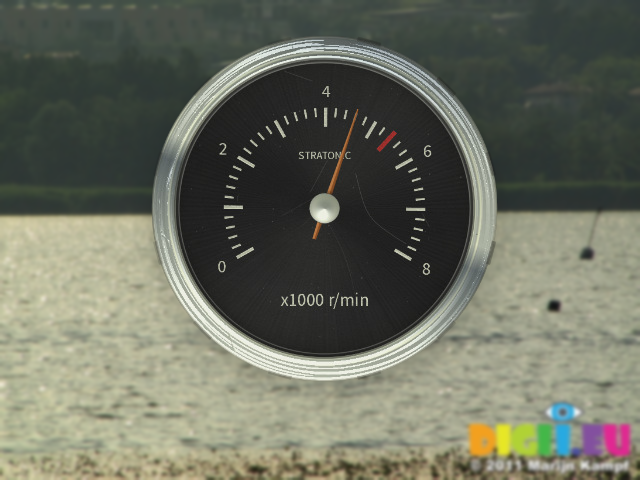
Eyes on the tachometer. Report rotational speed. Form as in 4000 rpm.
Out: 4600 rpm
